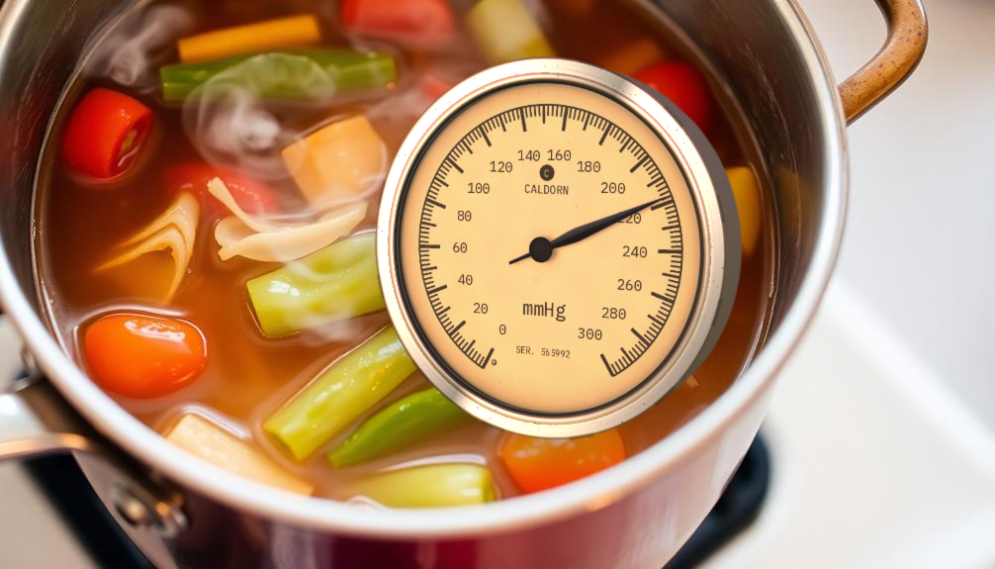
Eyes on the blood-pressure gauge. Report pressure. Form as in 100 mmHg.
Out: 218 mmHg
